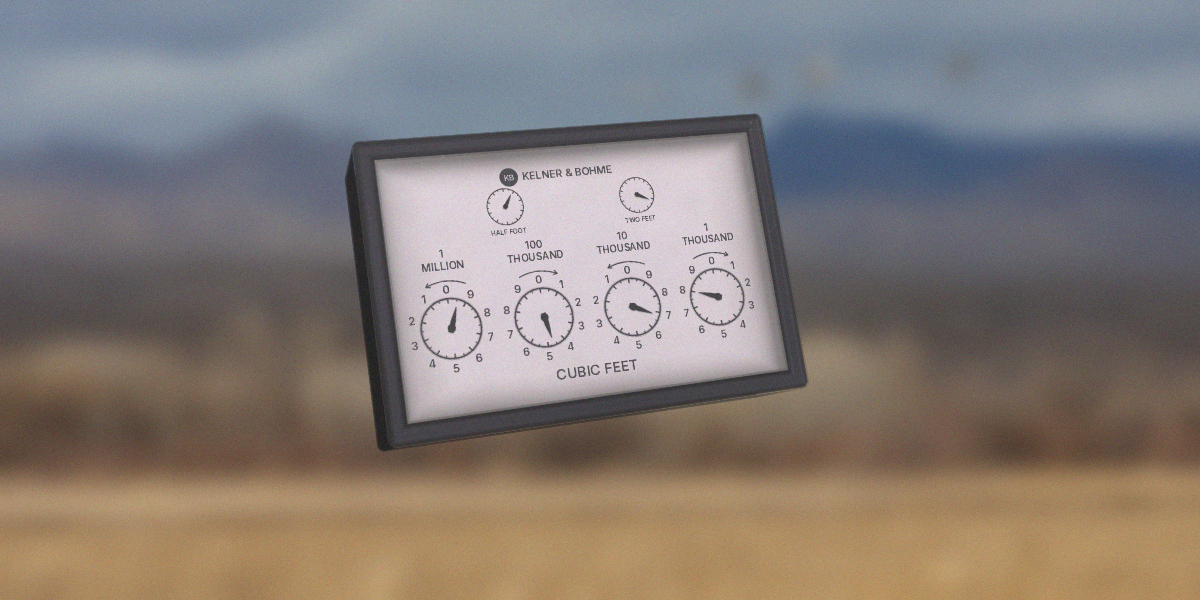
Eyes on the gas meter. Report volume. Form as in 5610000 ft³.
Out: 946800 ft³
